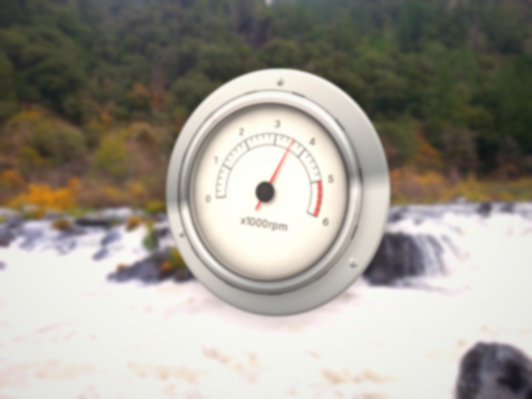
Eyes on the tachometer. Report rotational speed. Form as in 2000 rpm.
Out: 3600 rpm
